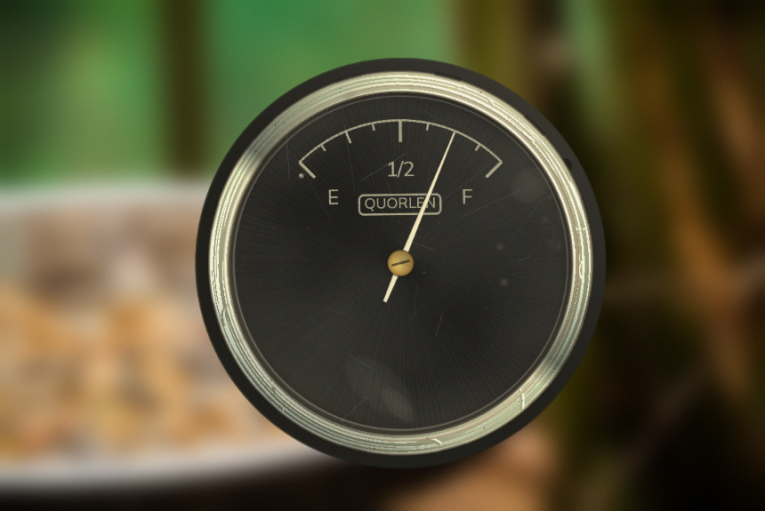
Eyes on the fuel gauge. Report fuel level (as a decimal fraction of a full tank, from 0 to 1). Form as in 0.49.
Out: 0.75
